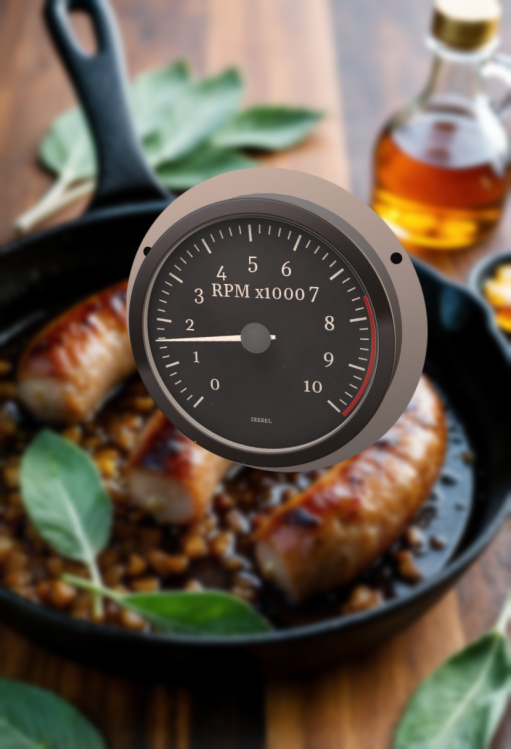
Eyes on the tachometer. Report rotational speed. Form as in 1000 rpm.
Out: 1600 rpm
